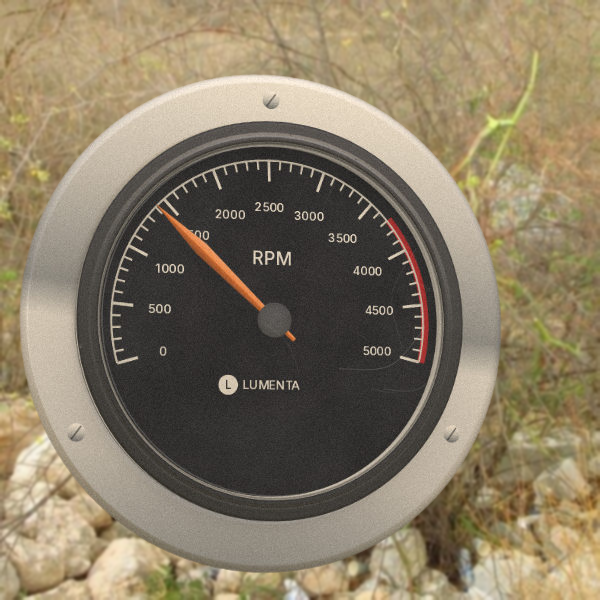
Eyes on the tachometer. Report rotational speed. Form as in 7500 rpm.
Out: 1400 rpm
